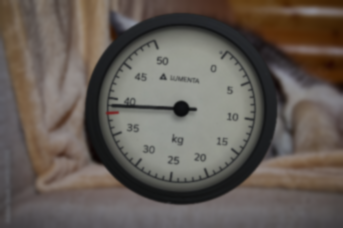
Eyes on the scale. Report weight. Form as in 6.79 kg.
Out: 39 kg
